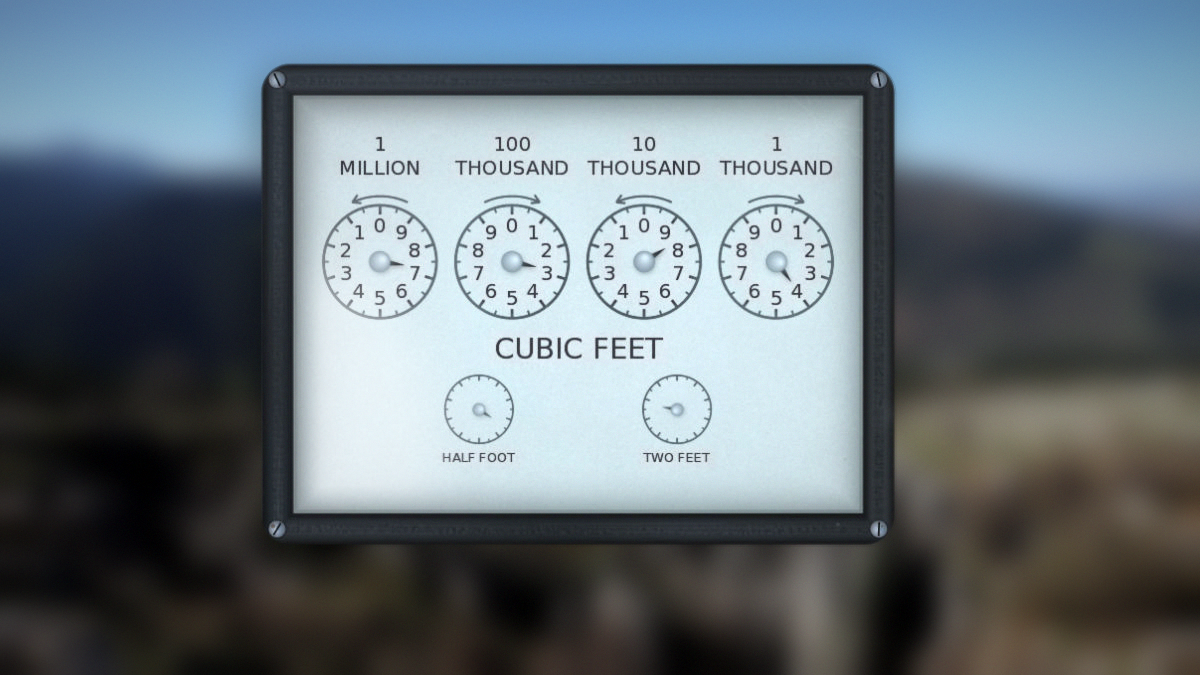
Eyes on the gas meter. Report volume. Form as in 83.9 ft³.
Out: 728400 ft³
